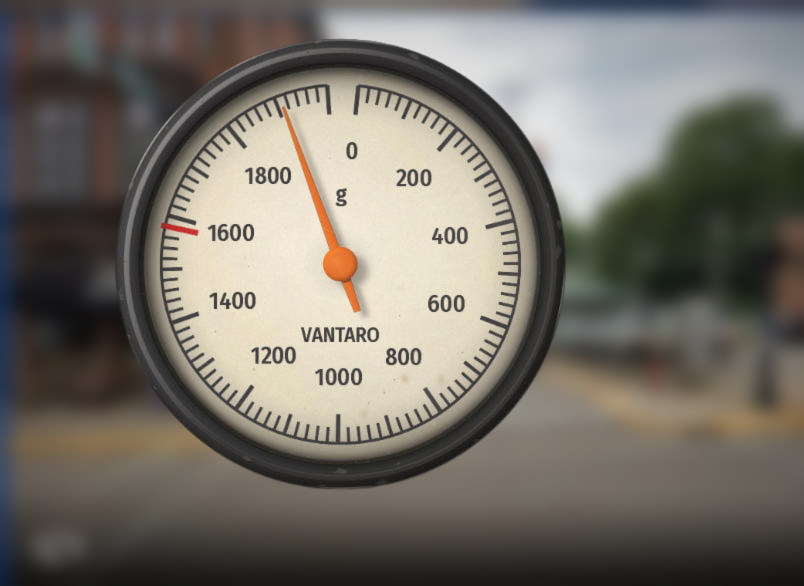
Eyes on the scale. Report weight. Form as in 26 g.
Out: 1910 g
